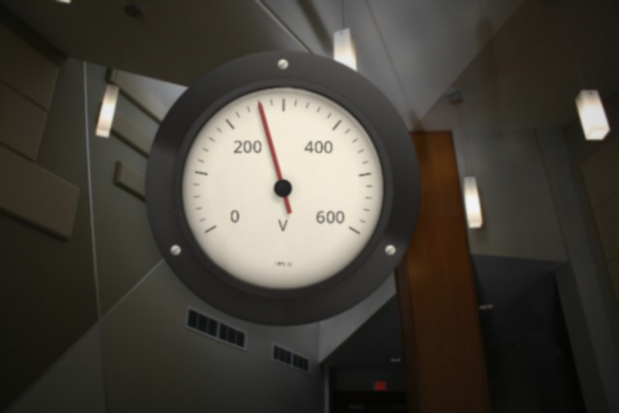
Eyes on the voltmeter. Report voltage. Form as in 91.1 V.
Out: 260 V
